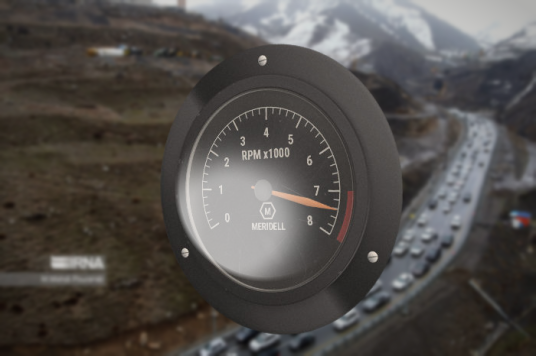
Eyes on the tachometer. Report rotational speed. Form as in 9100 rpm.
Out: 7400 rpm
